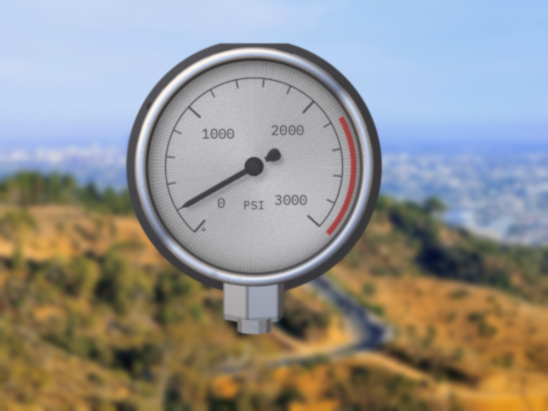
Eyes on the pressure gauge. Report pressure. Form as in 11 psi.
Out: 200 psi
